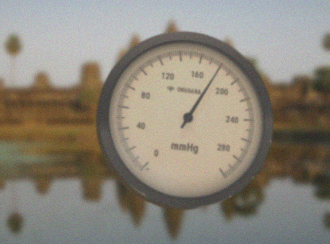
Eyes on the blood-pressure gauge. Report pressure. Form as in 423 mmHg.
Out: 180 mmHg
